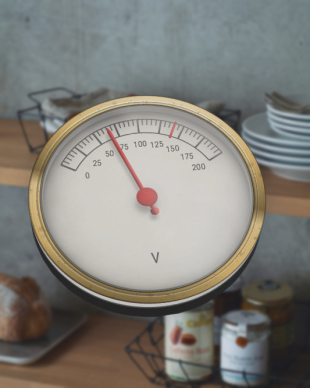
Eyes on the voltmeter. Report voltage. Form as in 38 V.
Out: 65 V
